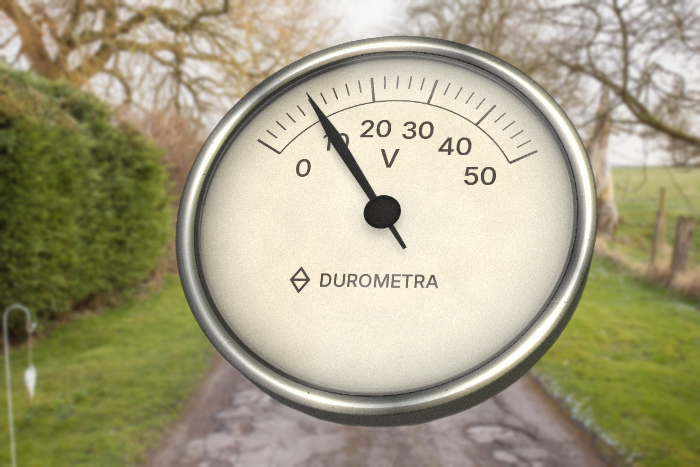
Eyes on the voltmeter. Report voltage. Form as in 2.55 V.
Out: 10 V
